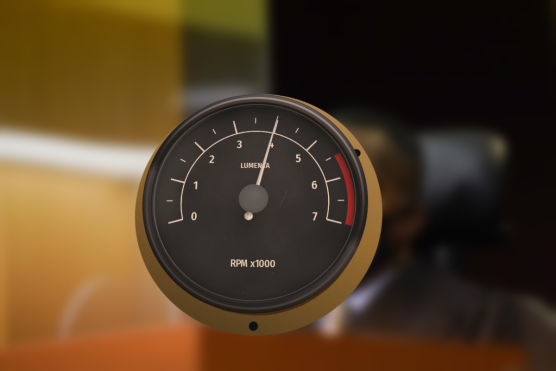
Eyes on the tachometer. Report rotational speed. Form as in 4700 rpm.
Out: 4000 rpm
